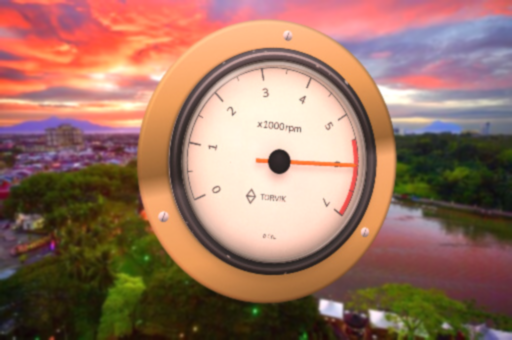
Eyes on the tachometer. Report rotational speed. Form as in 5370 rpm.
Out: 6000 rpm
